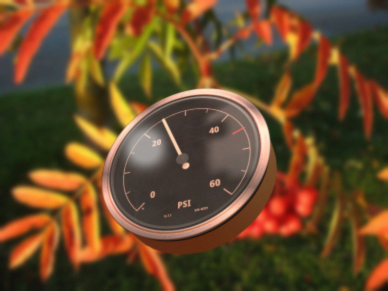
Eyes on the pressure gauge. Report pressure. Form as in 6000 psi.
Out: 25 psi
